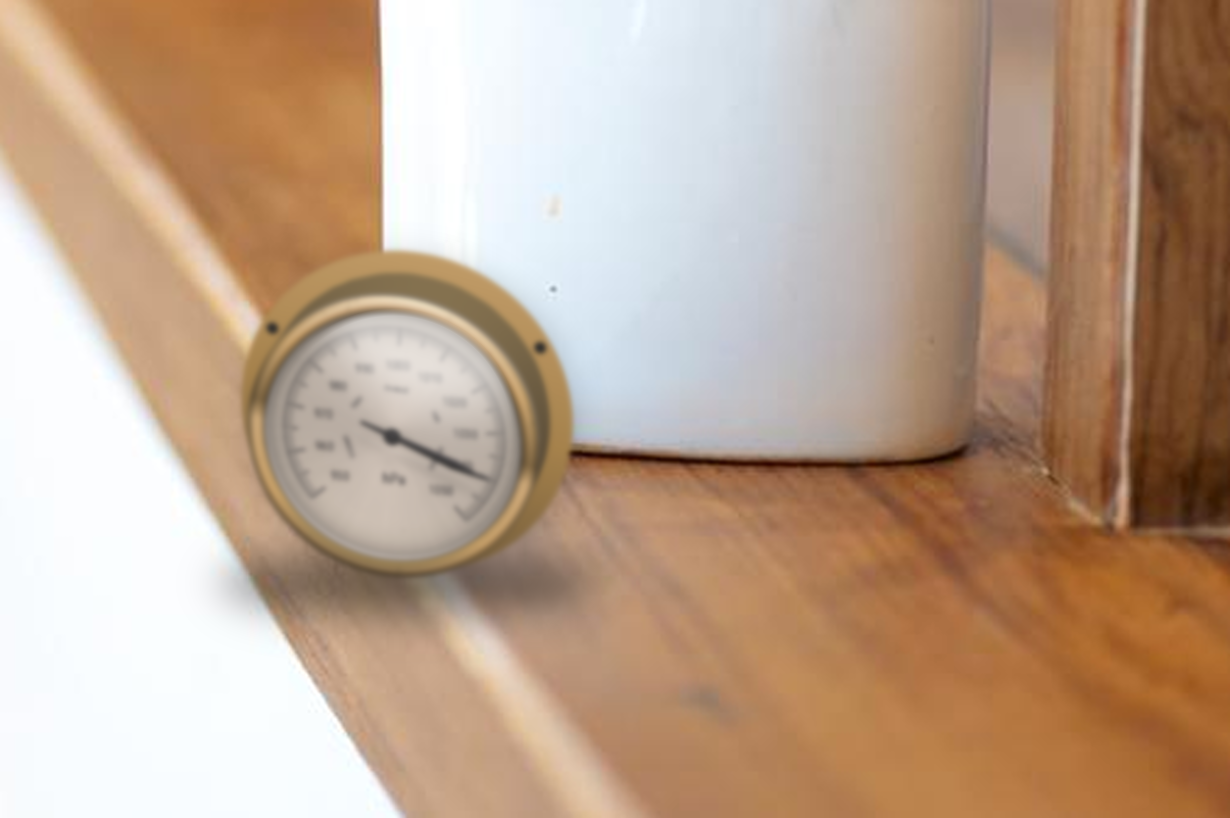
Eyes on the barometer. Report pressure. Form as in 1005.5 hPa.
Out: 1040 hPa
